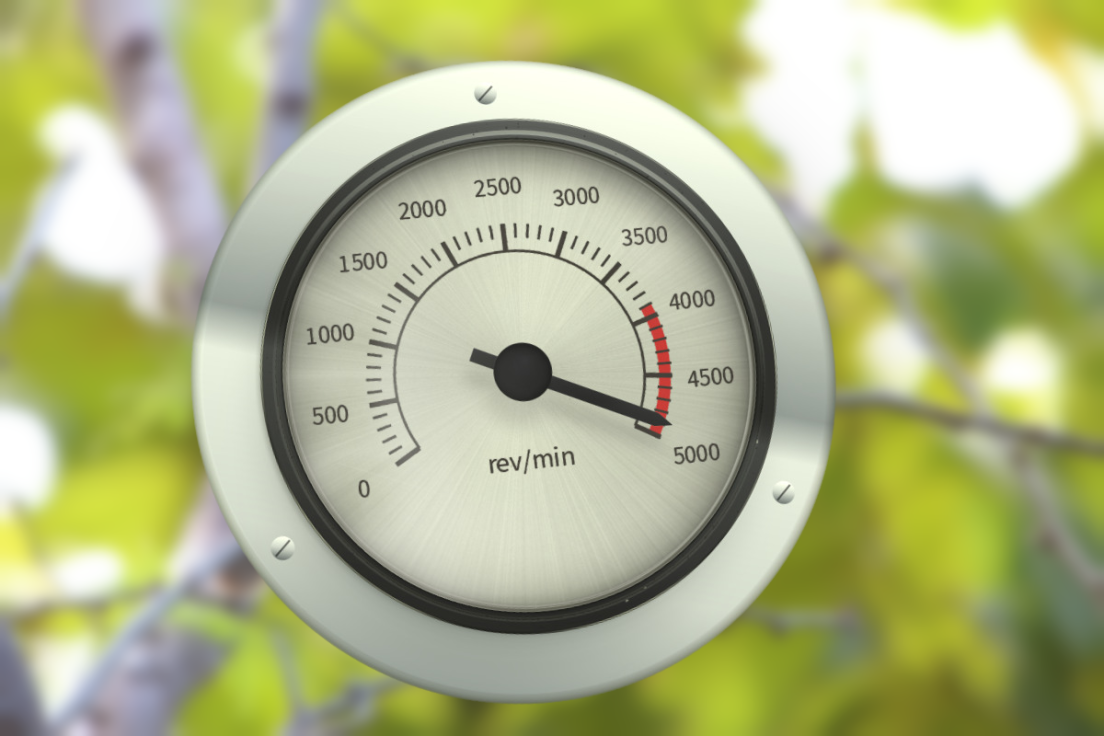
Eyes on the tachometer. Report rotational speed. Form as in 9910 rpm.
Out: 4900 rpm
